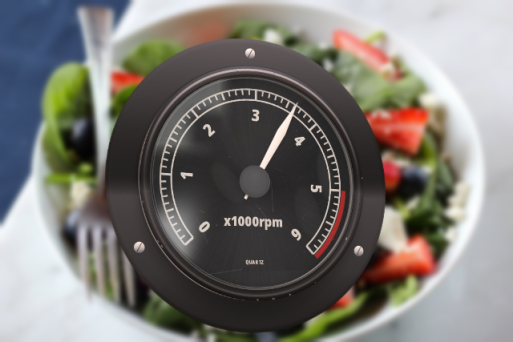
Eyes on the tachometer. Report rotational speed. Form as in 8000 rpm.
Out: 3600 rpm
